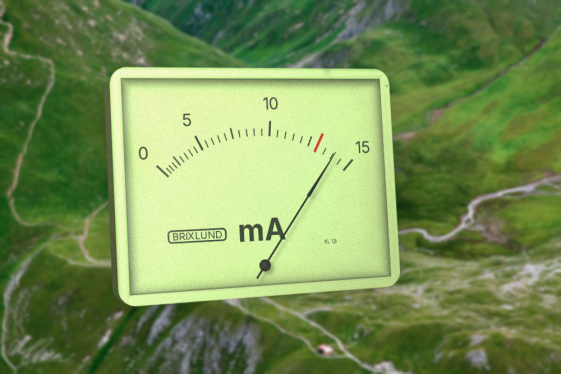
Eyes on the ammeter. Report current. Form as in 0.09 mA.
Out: 14 mA
